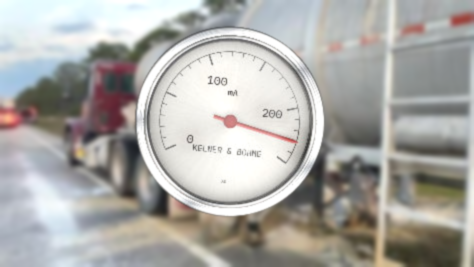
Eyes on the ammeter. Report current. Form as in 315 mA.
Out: 230 mA
